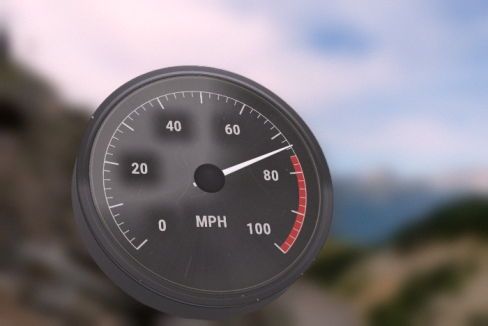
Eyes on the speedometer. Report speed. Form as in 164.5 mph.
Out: 74 mph
